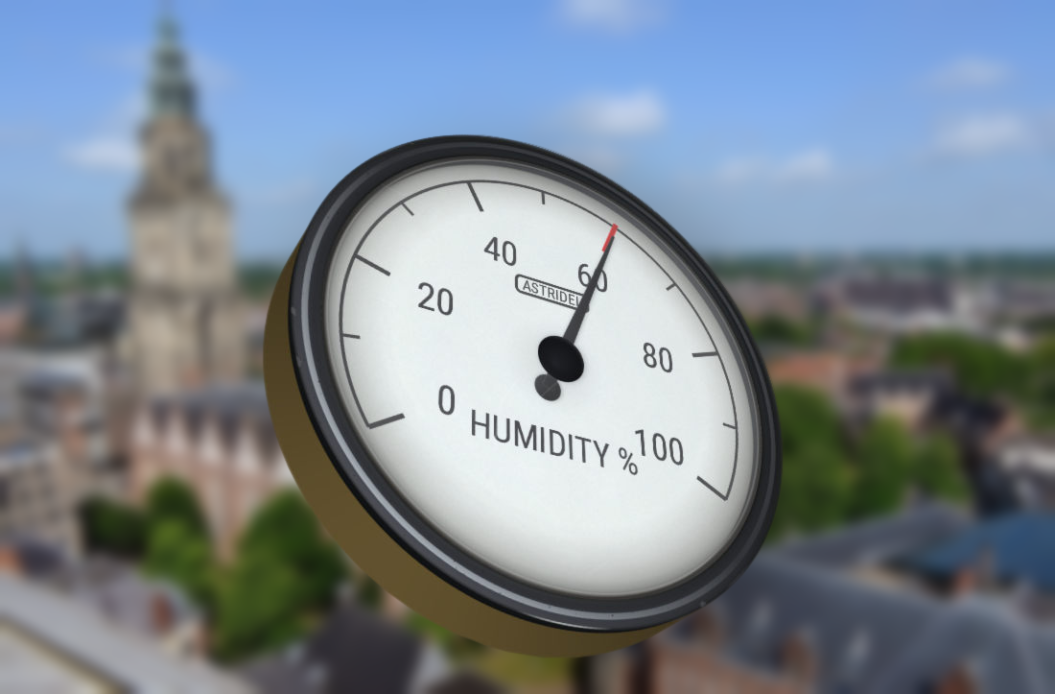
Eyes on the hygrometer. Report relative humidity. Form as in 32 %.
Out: 60 %
